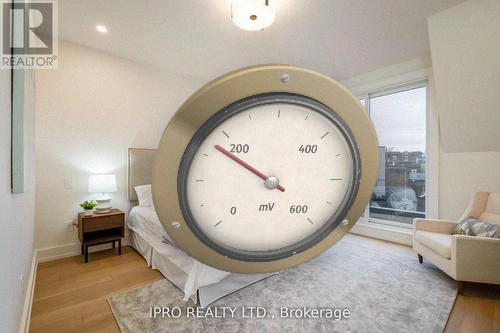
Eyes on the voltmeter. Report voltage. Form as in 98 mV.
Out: 175 mV
